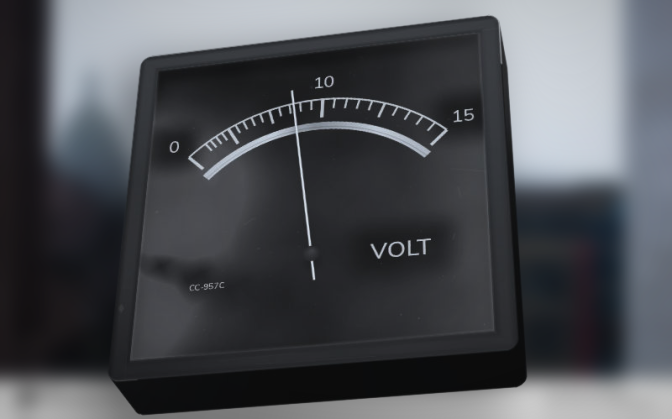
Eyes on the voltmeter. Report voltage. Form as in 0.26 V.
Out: 8.75 V
